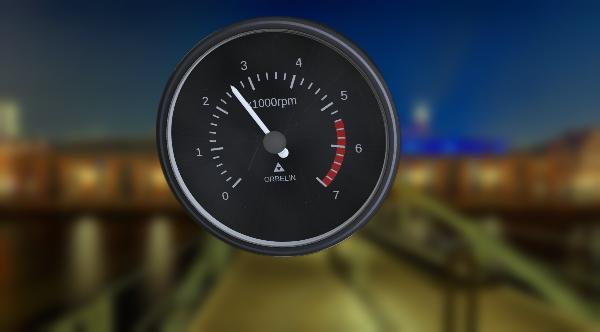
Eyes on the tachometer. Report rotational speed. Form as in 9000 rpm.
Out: 2600 rpm
